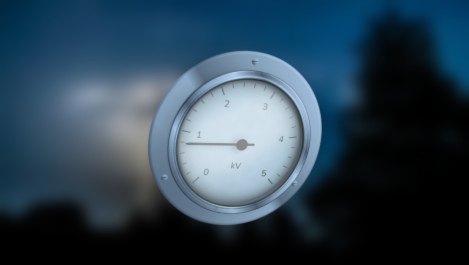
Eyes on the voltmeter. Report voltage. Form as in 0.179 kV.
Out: 0.8 kV
